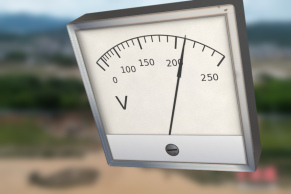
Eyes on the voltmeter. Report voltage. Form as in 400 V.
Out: 210 V
